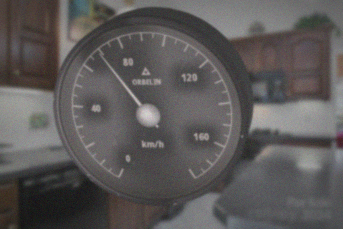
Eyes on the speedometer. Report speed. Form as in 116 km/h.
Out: 70 km/h
